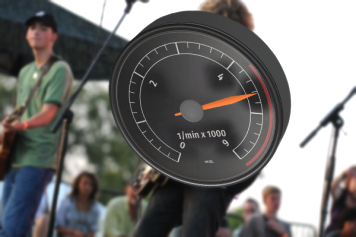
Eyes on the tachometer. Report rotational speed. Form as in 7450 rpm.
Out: 4600 rpm
